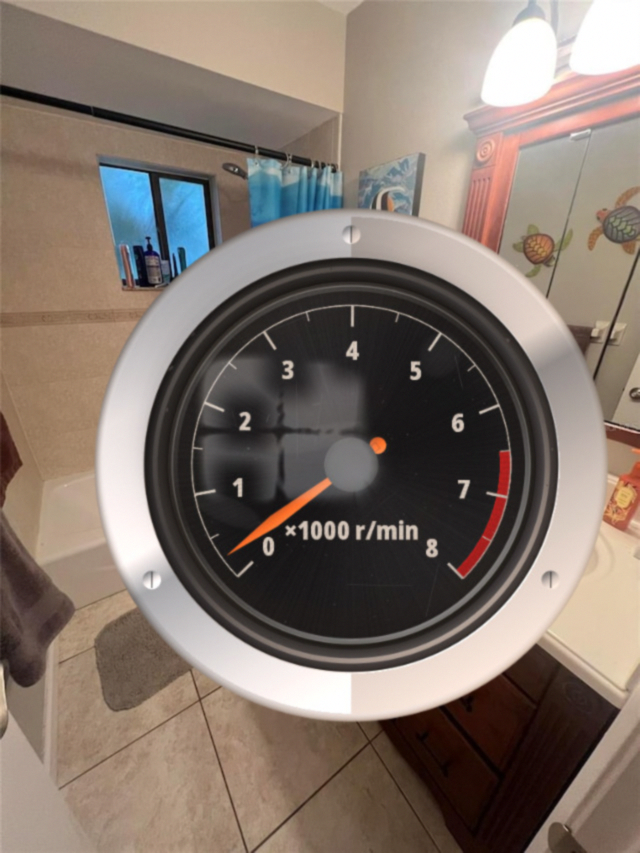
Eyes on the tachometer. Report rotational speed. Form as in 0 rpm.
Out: 250 rpm
